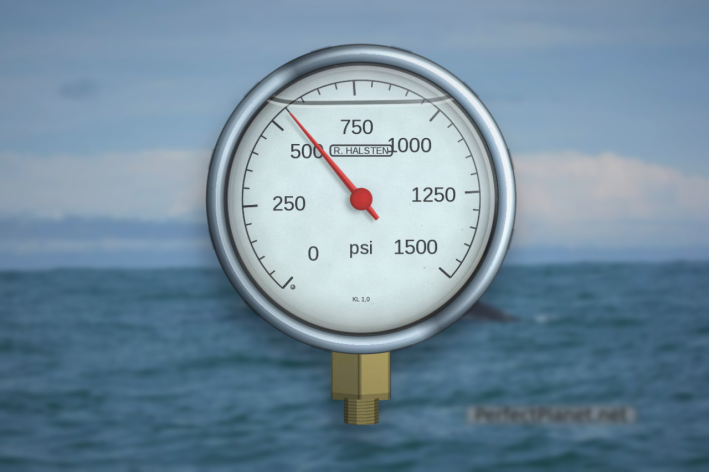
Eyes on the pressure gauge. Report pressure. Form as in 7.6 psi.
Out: 550 psi
